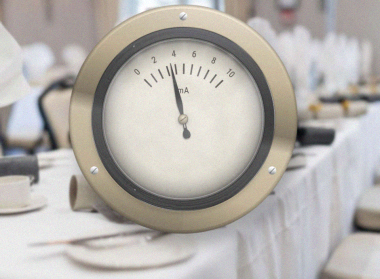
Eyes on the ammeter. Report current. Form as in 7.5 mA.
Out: 3.5 mA
